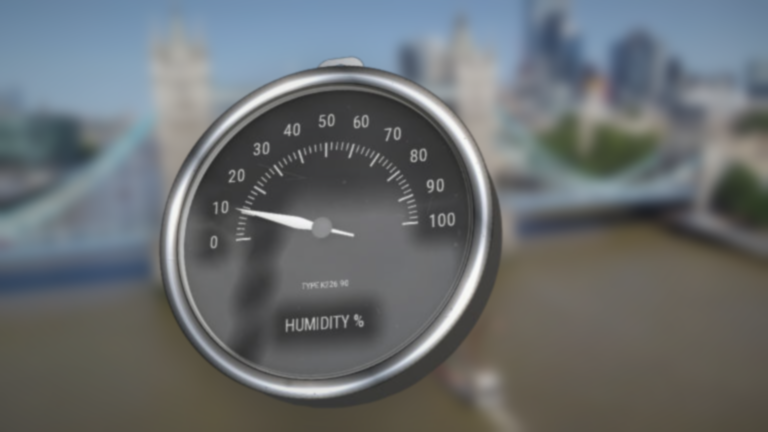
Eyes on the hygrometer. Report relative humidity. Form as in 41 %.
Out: 10 %
